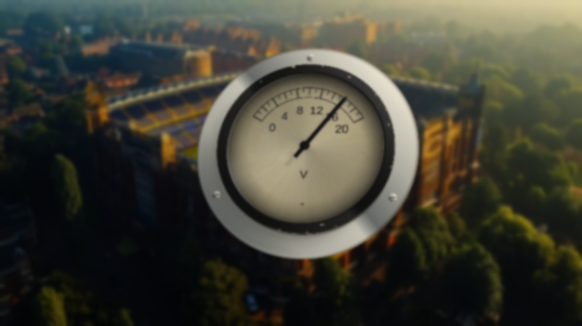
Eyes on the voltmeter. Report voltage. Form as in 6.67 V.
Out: 16 V
